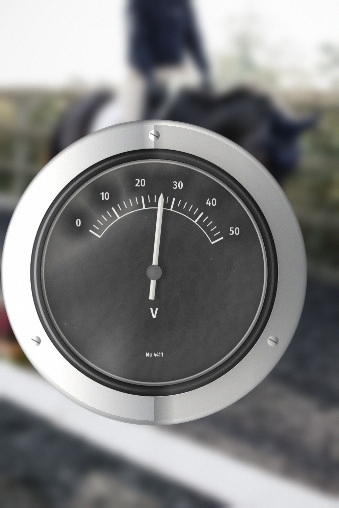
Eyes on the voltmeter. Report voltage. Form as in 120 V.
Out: 26 V
